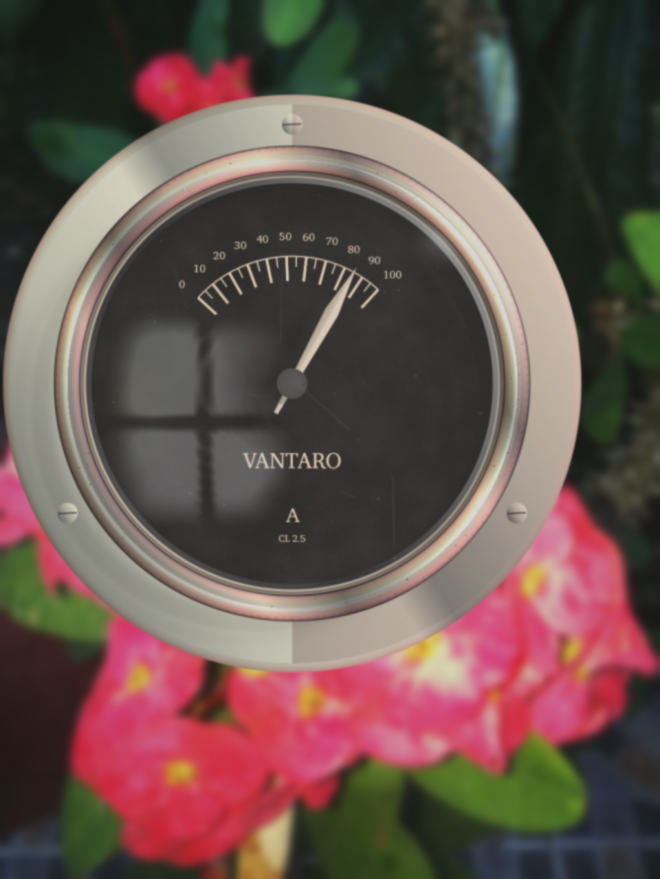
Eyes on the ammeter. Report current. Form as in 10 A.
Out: 85 A
